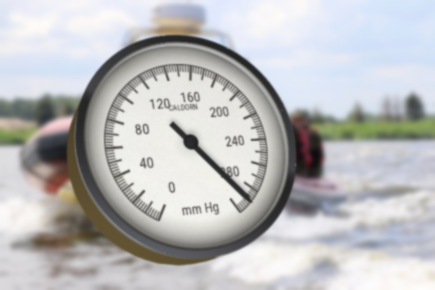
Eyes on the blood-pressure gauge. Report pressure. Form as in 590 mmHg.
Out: 290 mmHg
